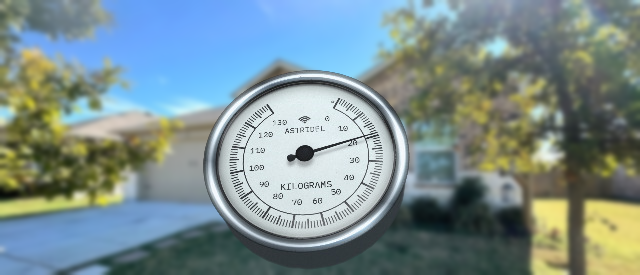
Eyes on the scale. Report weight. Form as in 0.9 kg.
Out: 20 kg
